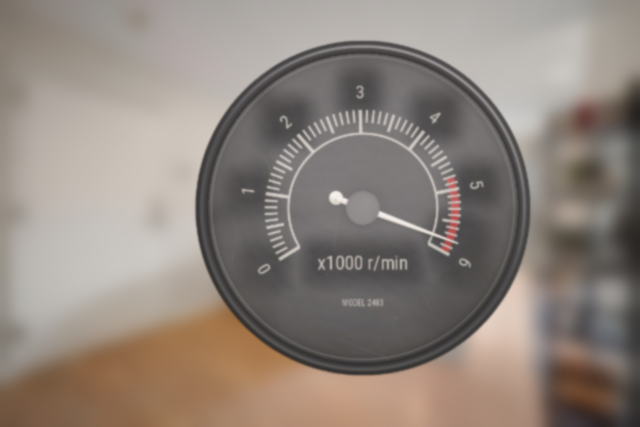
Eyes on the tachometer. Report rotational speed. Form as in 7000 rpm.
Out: 5800 rpm
